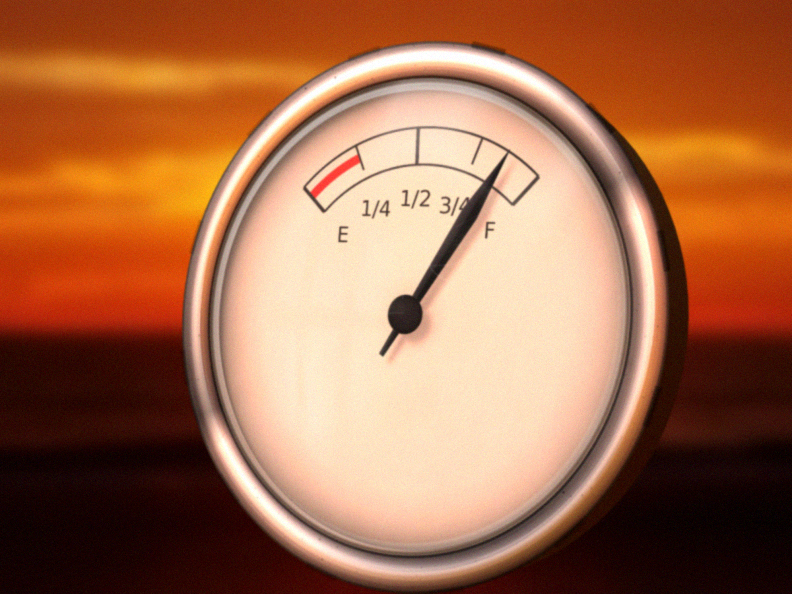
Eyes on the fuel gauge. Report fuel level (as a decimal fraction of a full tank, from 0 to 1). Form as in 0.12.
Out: 0.875
